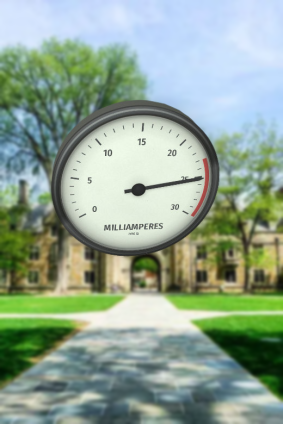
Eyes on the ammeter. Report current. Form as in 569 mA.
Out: 25 mA
